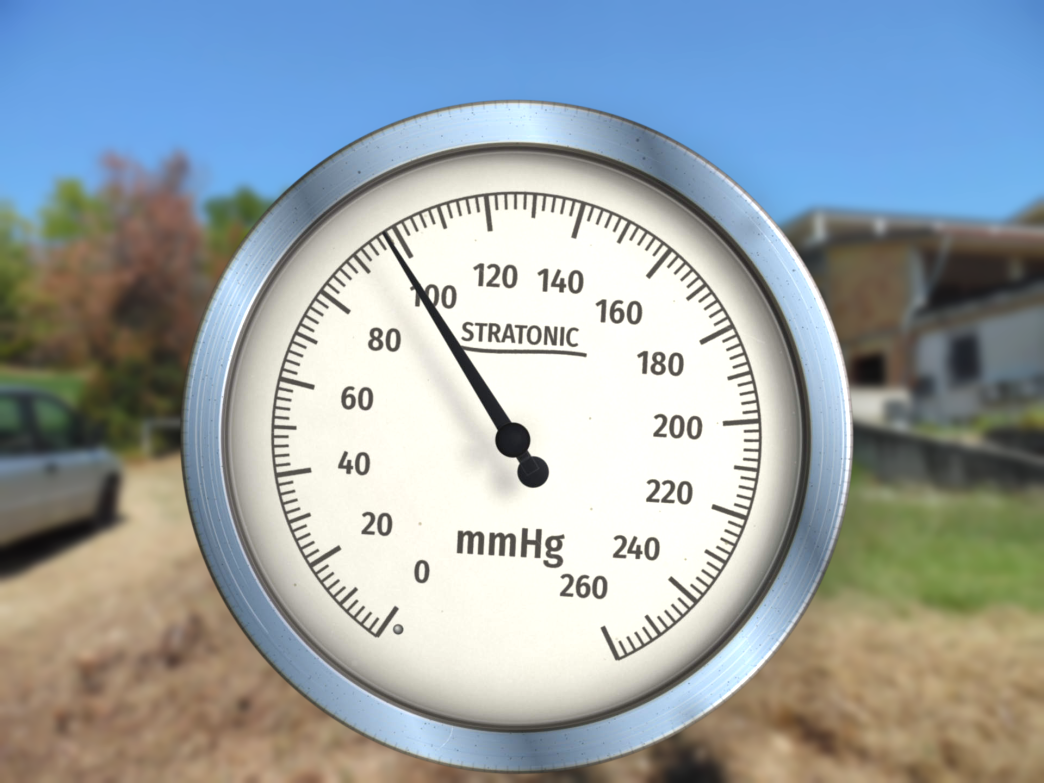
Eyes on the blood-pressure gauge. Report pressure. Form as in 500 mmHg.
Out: 98 mmHg
